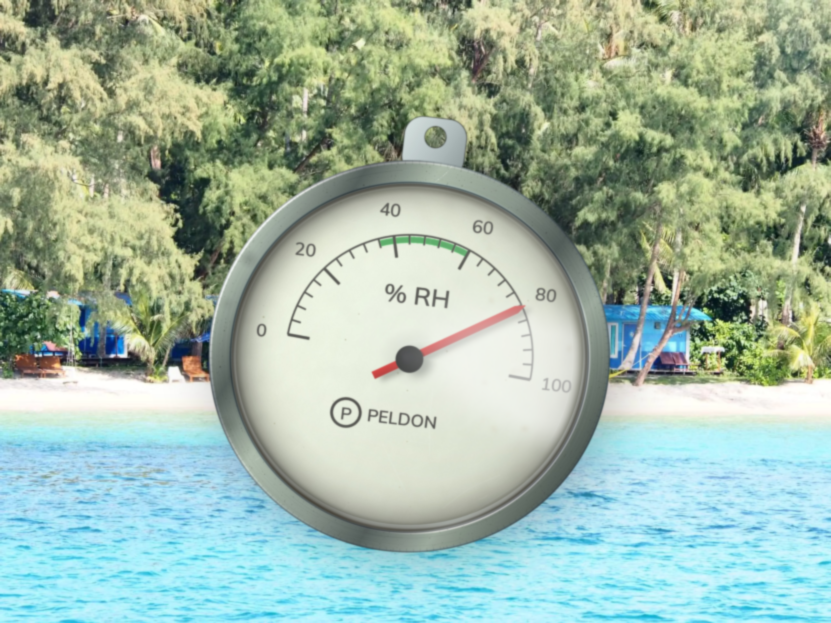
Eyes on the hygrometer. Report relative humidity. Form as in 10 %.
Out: 80 %
